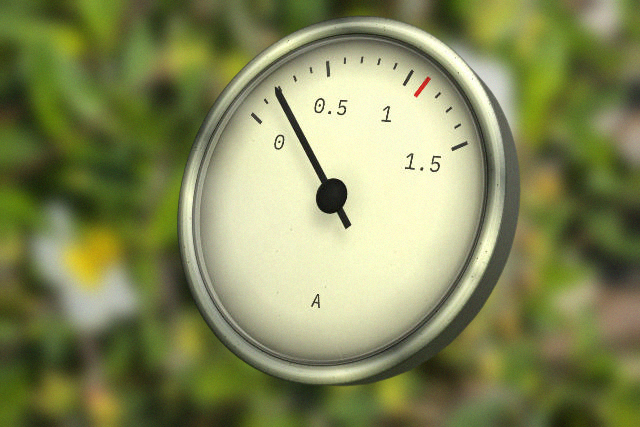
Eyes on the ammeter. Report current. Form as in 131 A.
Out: 0.2 A
